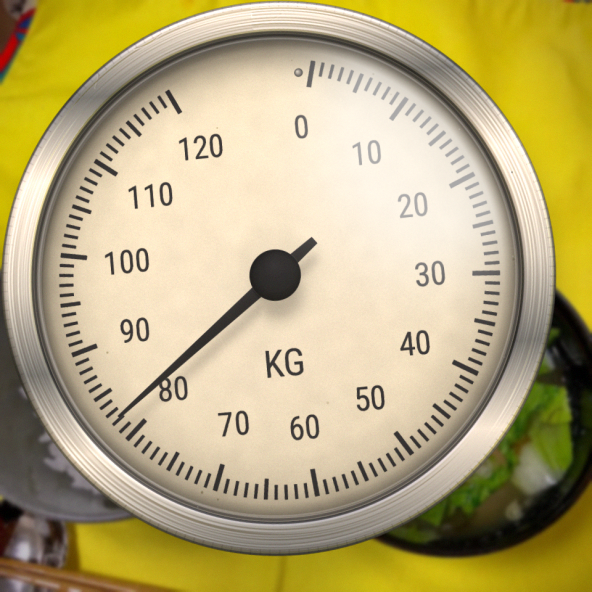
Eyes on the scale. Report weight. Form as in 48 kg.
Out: 82 kg
